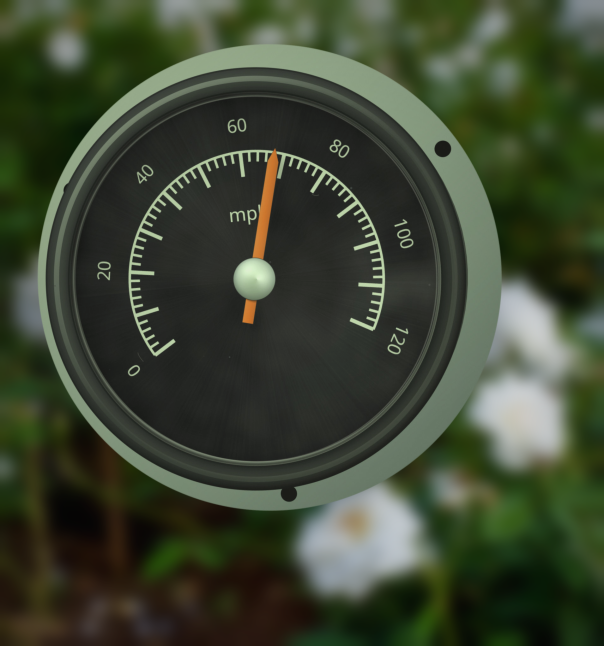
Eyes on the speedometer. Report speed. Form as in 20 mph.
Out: 68 mph
